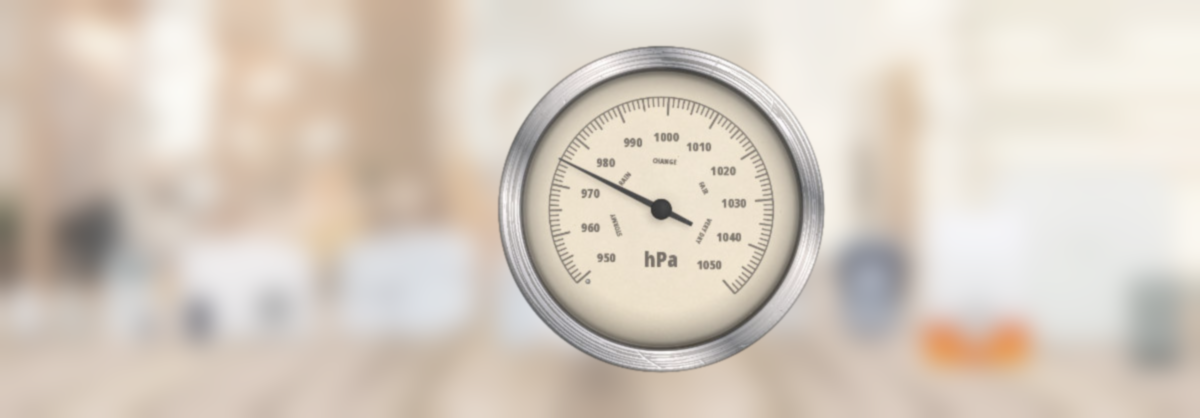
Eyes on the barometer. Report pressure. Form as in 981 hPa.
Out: 975 hPa
